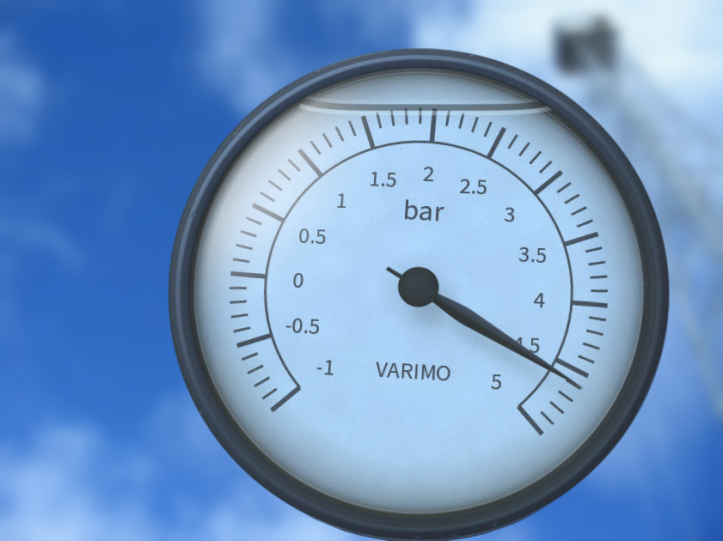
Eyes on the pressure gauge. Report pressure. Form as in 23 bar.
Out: 4.6 bar
